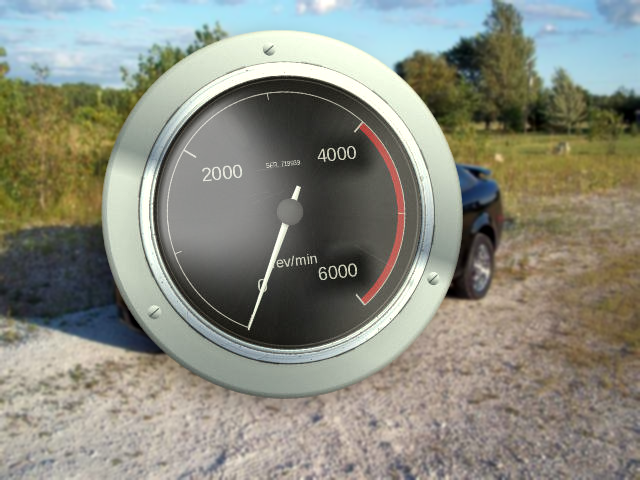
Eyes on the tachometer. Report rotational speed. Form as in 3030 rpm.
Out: 0 rpm
